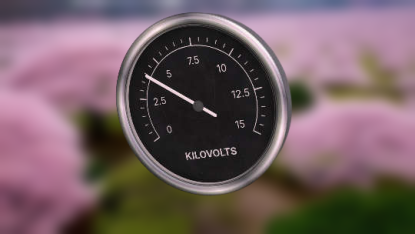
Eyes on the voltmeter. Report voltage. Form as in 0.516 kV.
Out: 4 kV
